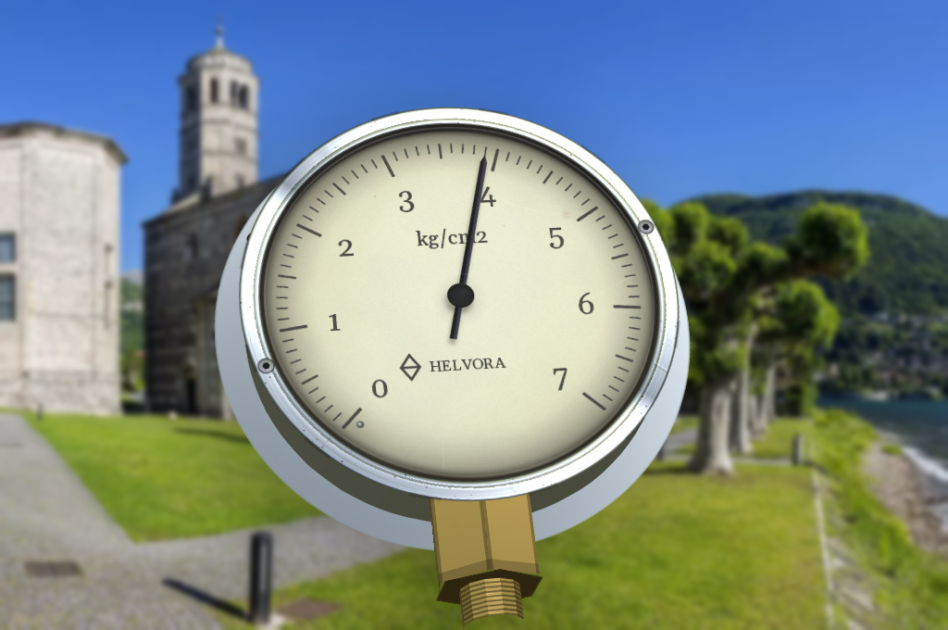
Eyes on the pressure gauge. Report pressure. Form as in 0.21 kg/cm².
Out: 3.9 kg/cm²
